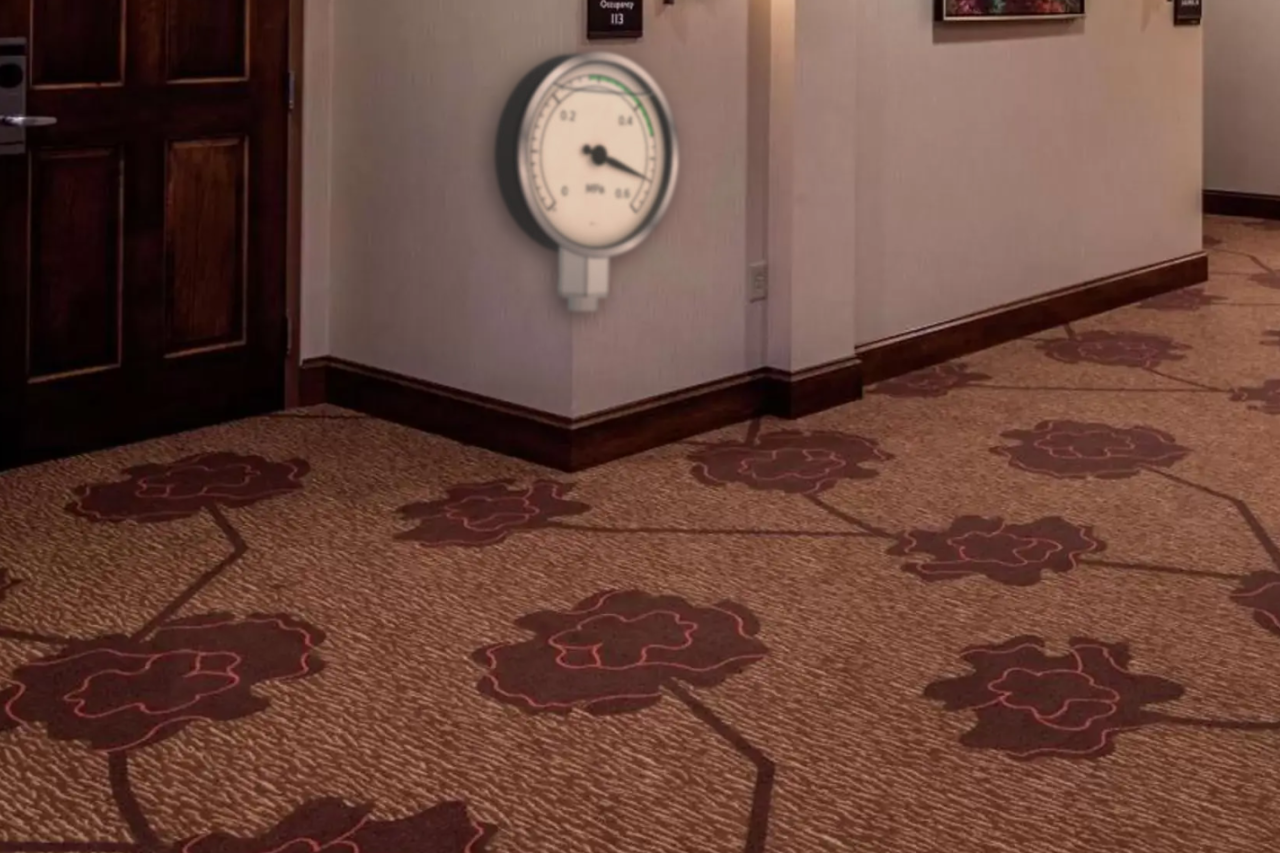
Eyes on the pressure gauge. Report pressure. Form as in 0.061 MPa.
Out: 0.54 MPa
